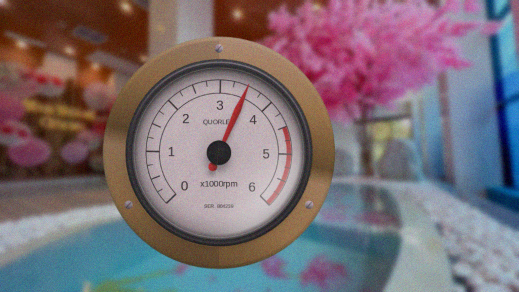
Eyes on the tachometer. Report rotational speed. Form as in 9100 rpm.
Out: 3500 rpm
